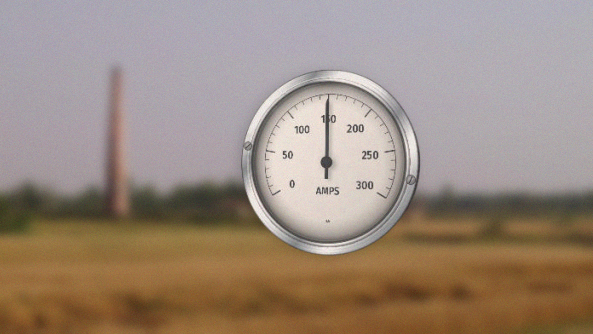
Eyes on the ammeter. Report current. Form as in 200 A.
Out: 150 A
